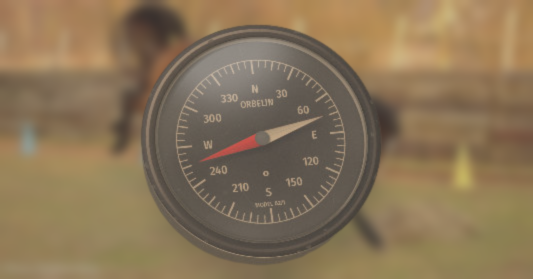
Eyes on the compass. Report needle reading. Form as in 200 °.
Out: 255 °
